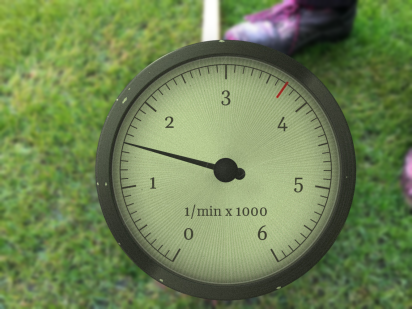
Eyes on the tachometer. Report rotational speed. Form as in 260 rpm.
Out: 1500 rpm
